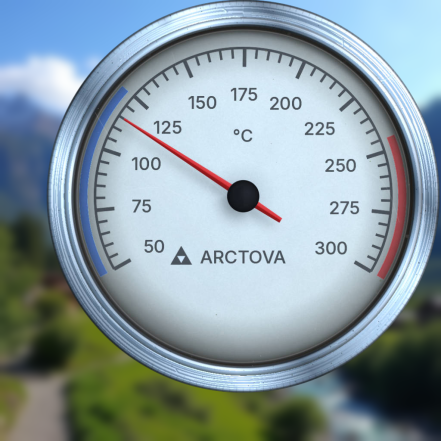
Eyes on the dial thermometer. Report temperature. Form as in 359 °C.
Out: 115 °C
